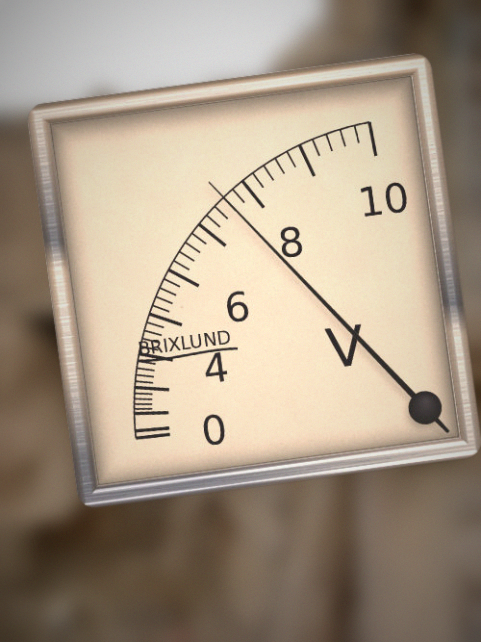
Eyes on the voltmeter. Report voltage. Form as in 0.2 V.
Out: 7.6 V
